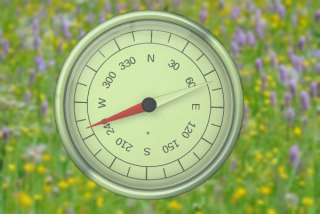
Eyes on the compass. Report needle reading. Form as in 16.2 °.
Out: 247.5 °
